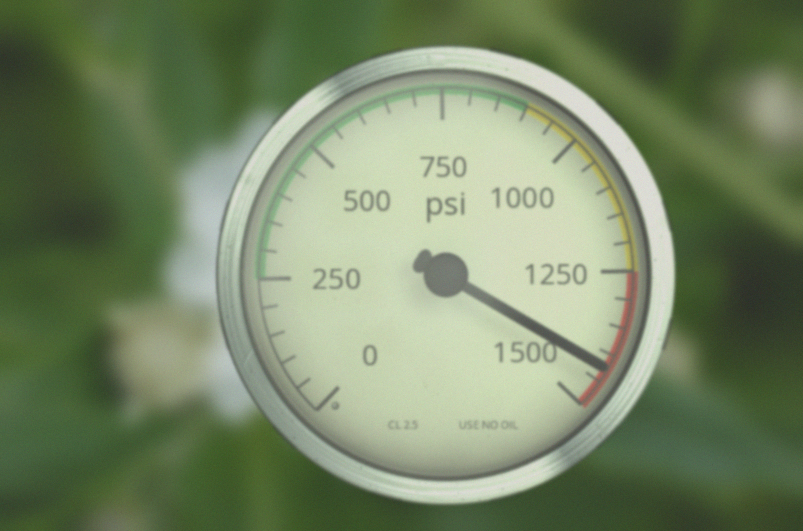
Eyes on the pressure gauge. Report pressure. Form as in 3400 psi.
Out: 1425 psi
